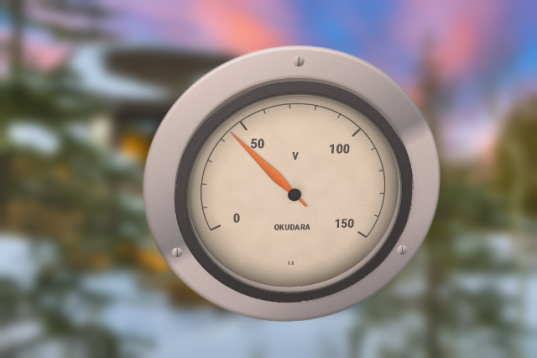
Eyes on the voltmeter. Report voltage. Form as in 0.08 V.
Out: 45 V
